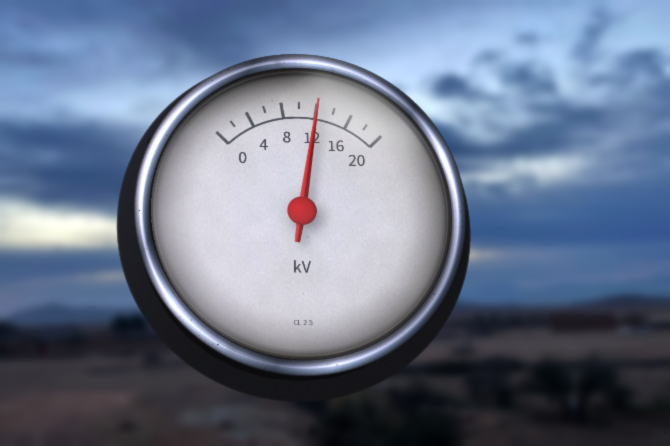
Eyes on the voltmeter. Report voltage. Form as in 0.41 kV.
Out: 12 kV
